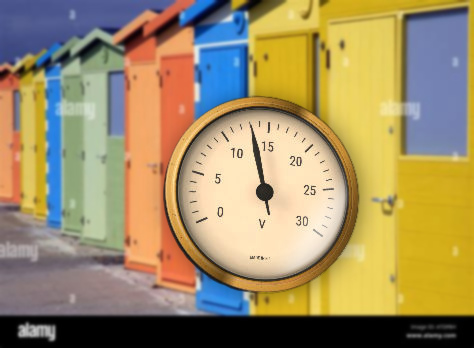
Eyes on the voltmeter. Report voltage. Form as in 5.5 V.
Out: 13 V
